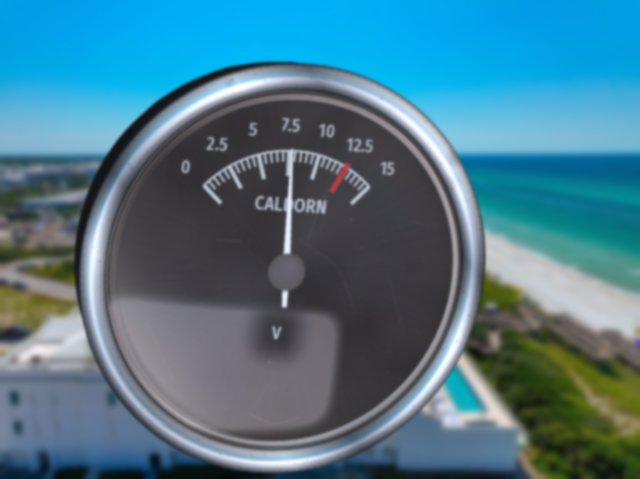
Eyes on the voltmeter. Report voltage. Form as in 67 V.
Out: 7.5 V
